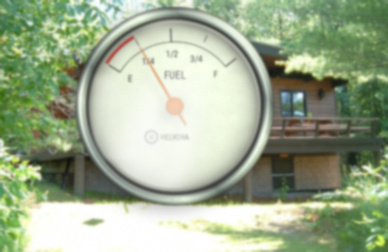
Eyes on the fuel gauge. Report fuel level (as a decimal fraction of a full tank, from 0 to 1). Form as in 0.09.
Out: 0.25
